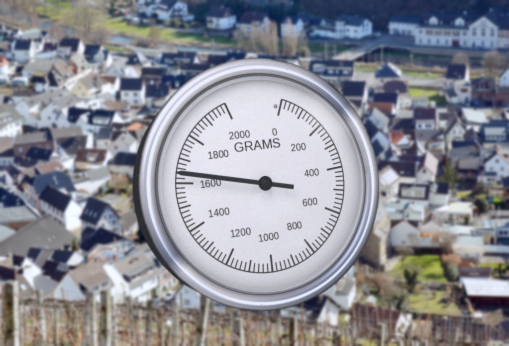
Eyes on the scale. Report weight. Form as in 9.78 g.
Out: 1640 g
